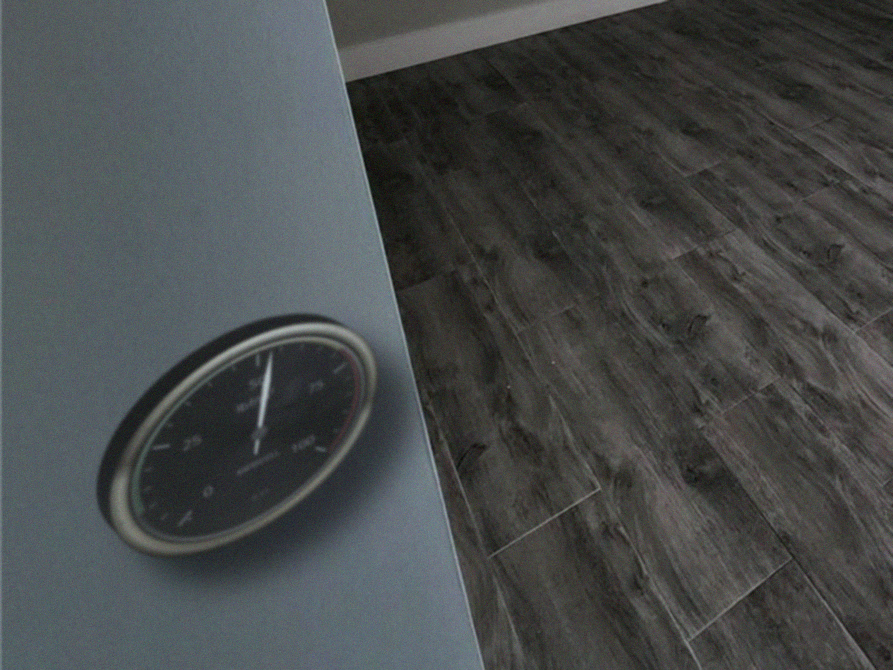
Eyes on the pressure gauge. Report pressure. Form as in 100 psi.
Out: 52.5 psi
